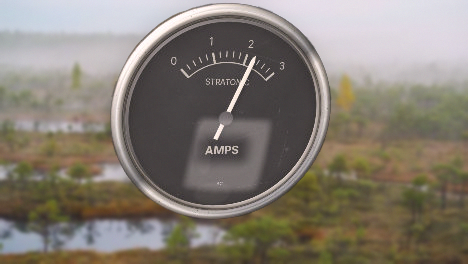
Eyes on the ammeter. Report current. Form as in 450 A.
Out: 2.2 A
